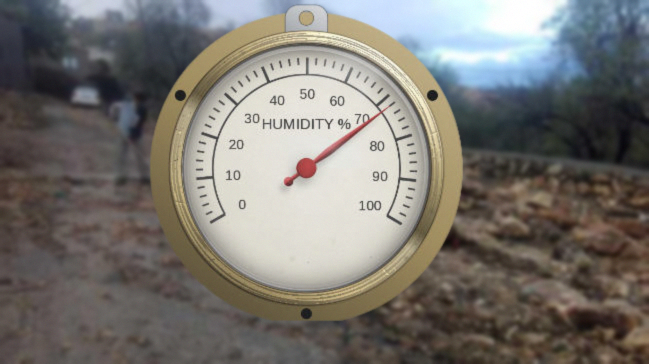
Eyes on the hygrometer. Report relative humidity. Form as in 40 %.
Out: 72 %
